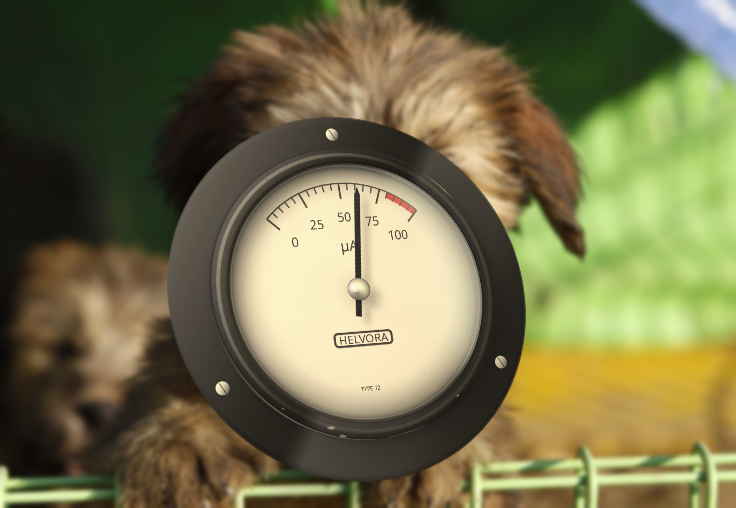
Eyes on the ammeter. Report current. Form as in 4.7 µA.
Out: 60 µA
